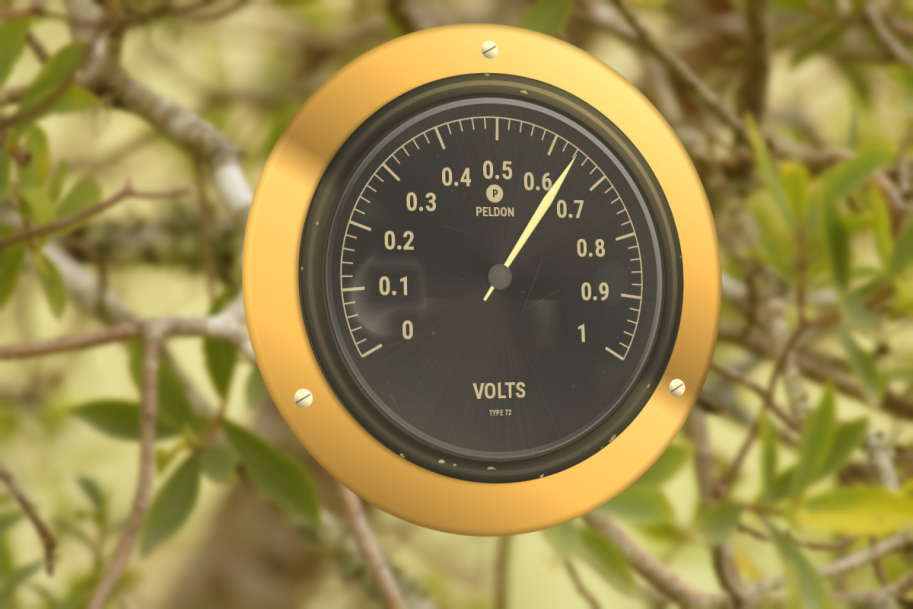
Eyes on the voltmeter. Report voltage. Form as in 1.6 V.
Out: 0.64 V
